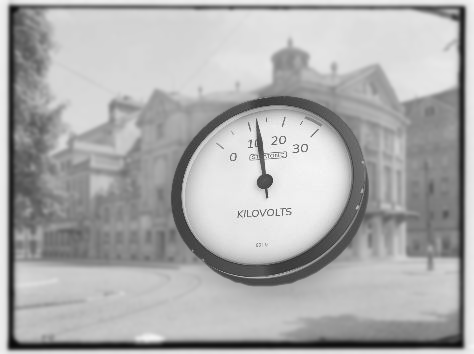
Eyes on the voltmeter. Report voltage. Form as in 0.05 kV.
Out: 12.5 kV
